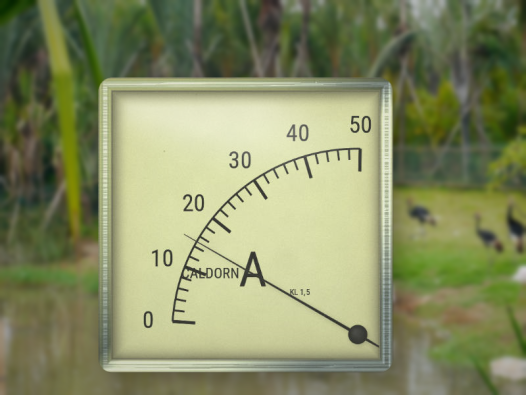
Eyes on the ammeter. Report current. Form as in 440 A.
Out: 15 A
